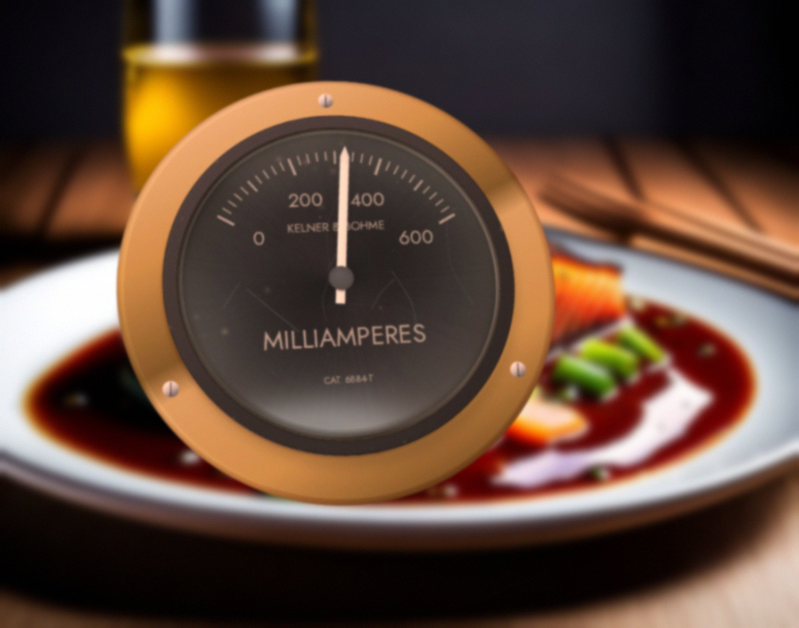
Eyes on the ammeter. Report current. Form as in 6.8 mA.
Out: 320 mA
